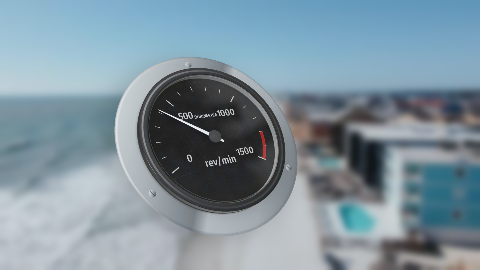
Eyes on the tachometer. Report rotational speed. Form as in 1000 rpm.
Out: 400 rpm
